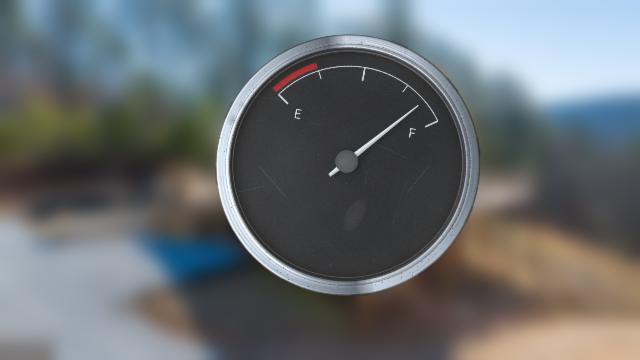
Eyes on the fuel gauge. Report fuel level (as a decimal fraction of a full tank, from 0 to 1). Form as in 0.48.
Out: 0.875
